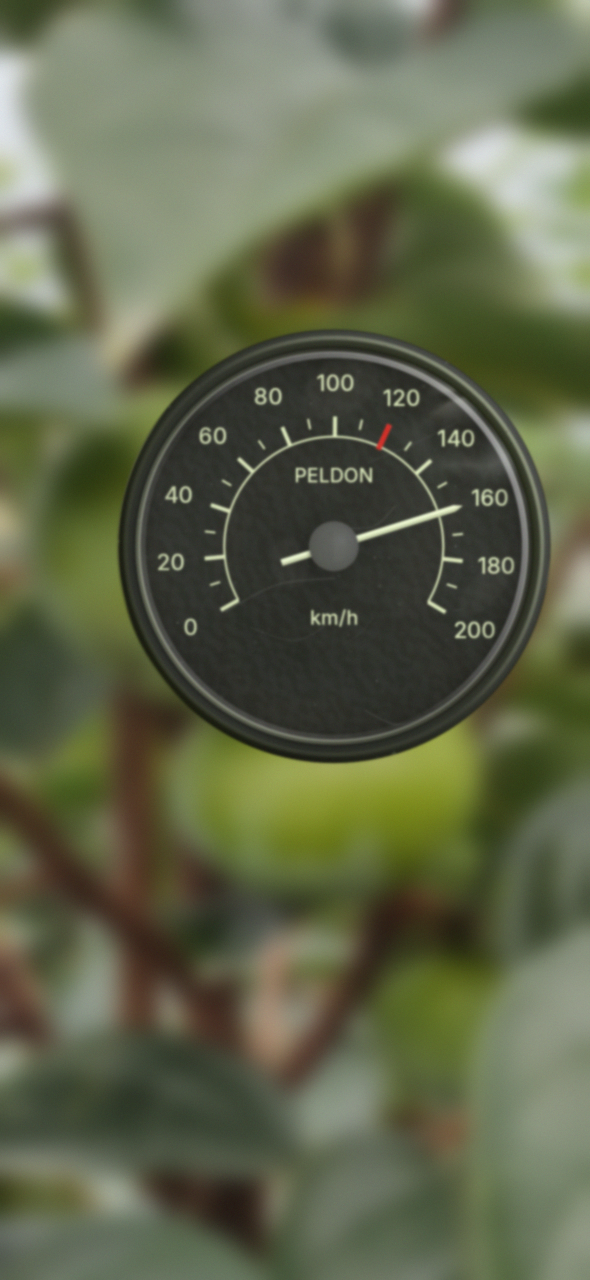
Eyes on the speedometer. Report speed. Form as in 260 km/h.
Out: 160 km/h
